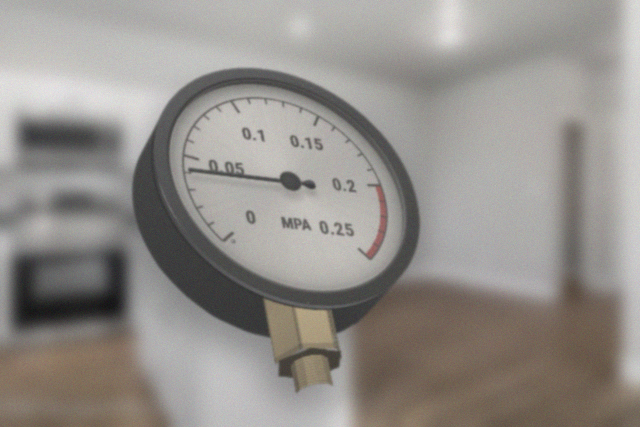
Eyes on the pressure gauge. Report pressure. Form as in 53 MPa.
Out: 0.04 MPa
